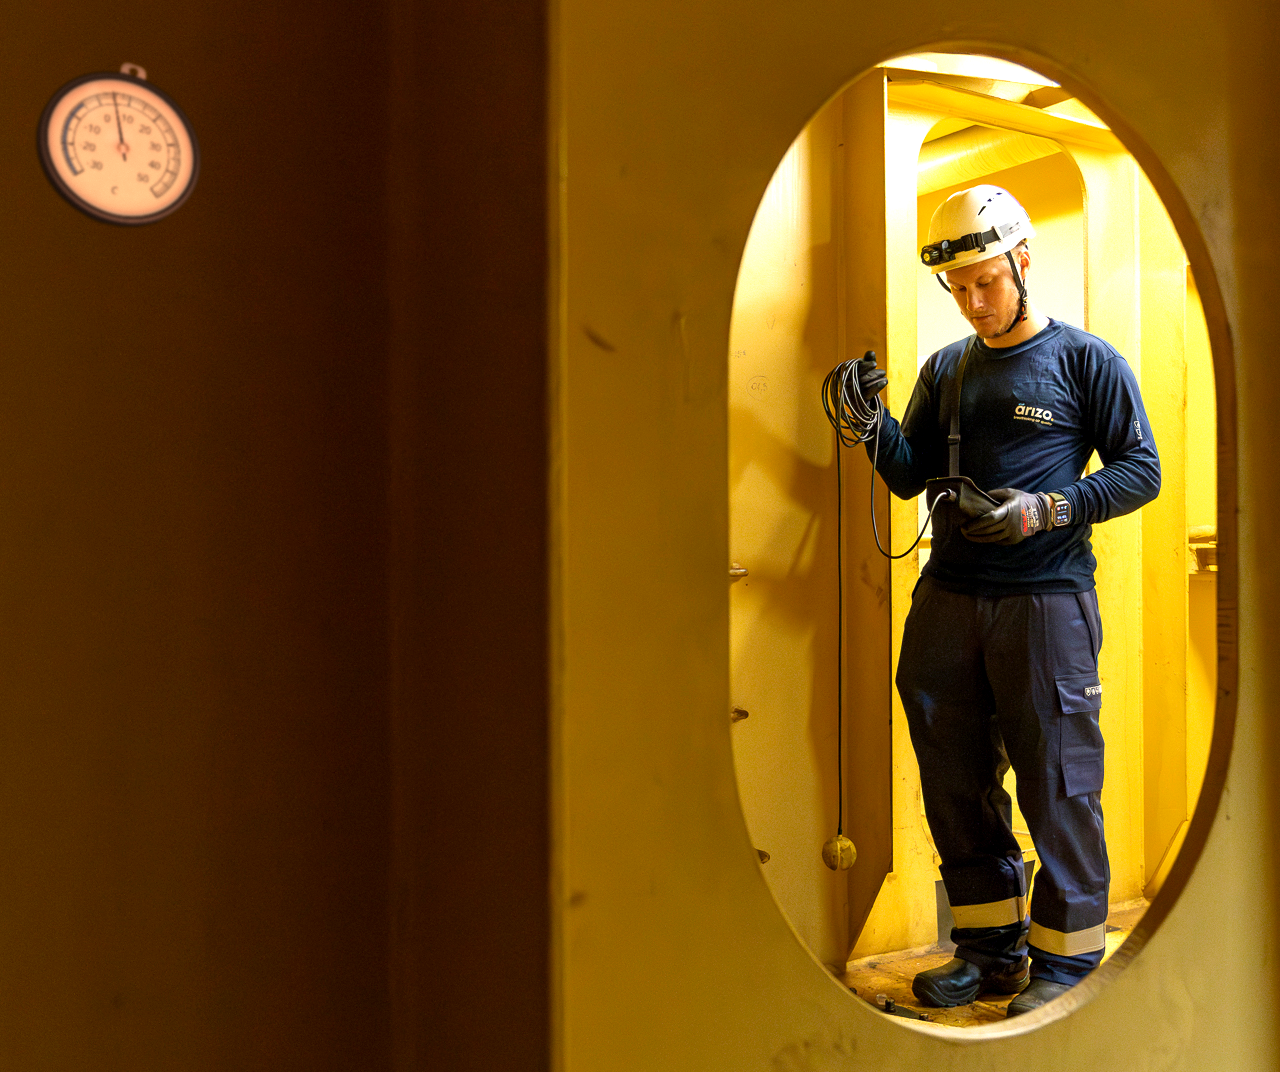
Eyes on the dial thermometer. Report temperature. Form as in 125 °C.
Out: 5 °C
